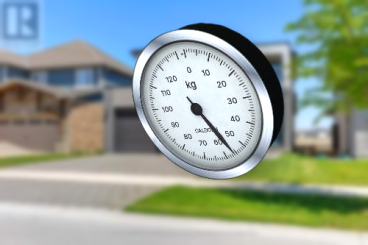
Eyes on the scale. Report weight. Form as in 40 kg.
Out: 55 kg
